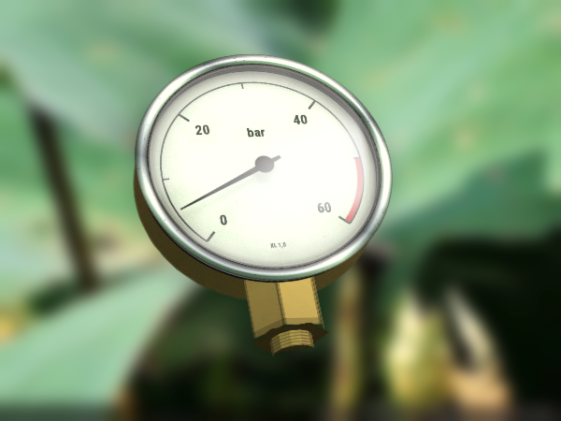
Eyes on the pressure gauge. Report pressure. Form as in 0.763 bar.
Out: 5 bar
